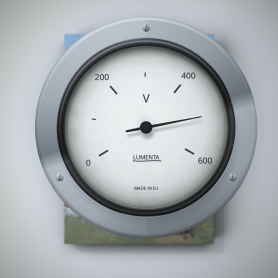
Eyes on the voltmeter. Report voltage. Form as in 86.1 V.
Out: 500 V
